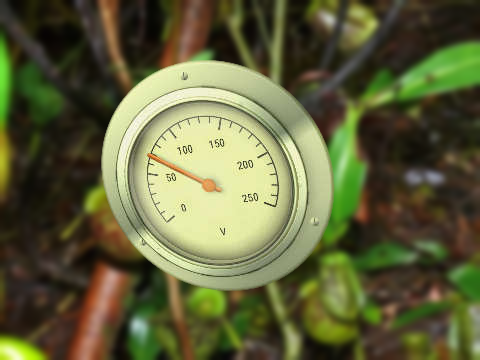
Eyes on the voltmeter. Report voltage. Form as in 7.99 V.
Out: 70 V
